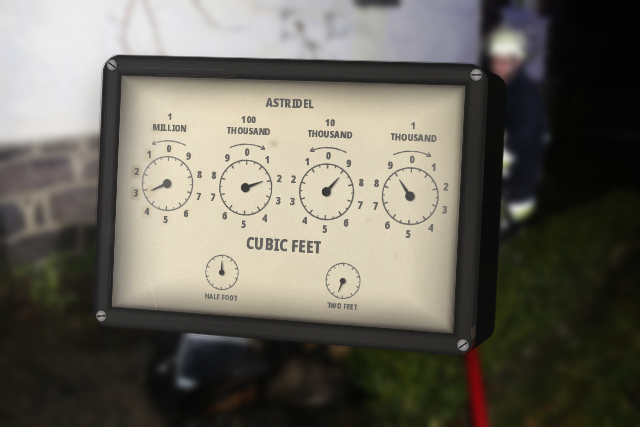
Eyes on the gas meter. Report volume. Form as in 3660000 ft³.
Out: 318900 ft³
